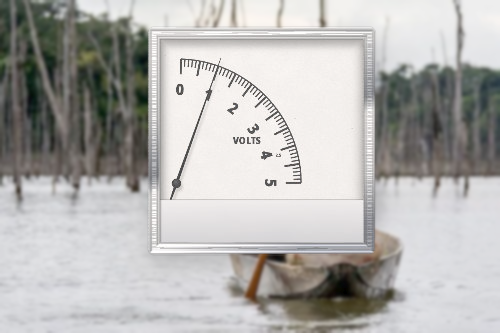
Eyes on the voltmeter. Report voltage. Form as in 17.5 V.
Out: 1 V
